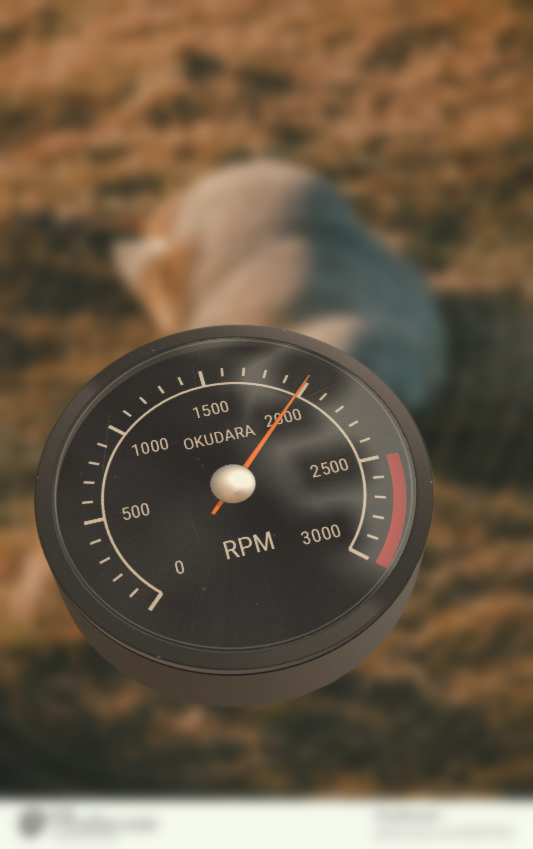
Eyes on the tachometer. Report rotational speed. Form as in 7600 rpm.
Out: 2000 rpm
